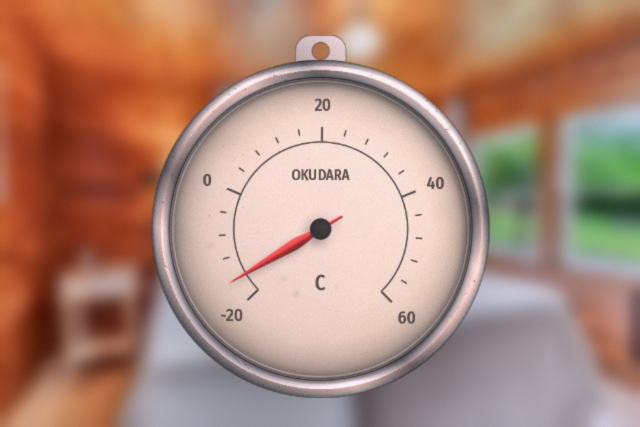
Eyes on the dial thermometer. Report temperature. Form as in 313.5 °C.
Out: -16 °C
